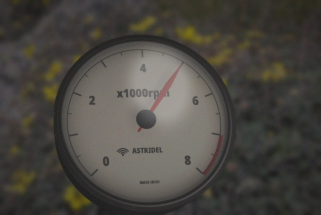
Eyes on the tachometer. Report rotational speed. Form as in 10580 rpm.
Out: 5000 rpm
